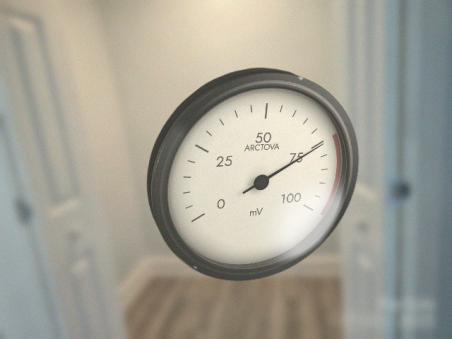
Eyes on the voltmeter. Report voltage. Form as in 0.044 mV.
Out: 75 mV
